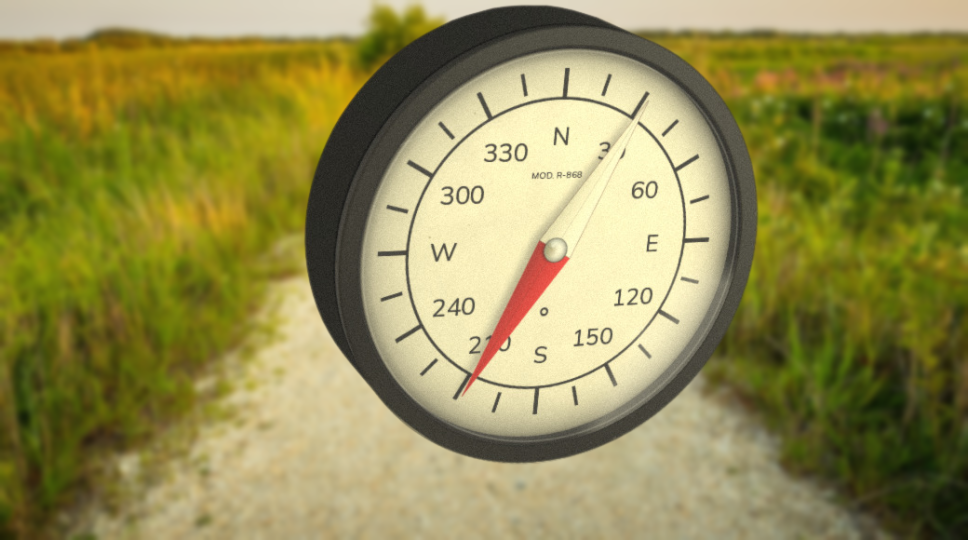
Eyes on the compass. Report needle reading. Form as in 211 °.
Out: 210 °
